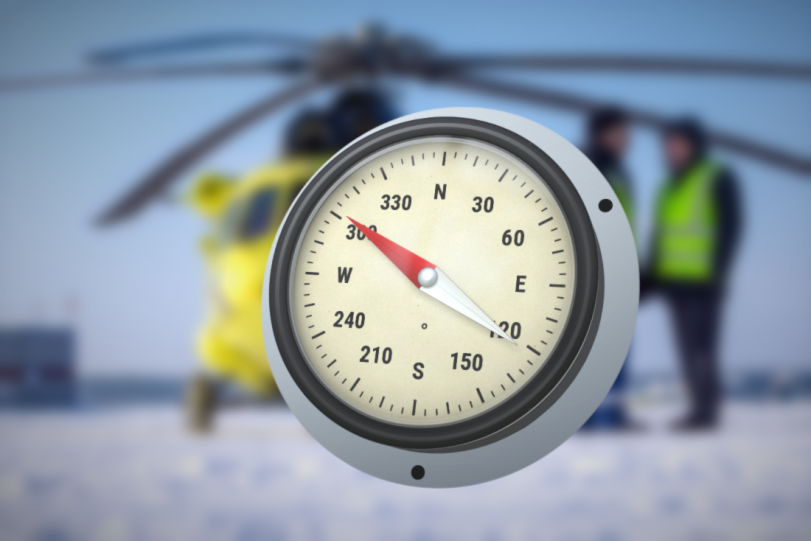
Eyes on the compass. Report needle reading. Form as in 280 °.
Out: 302.5 °
